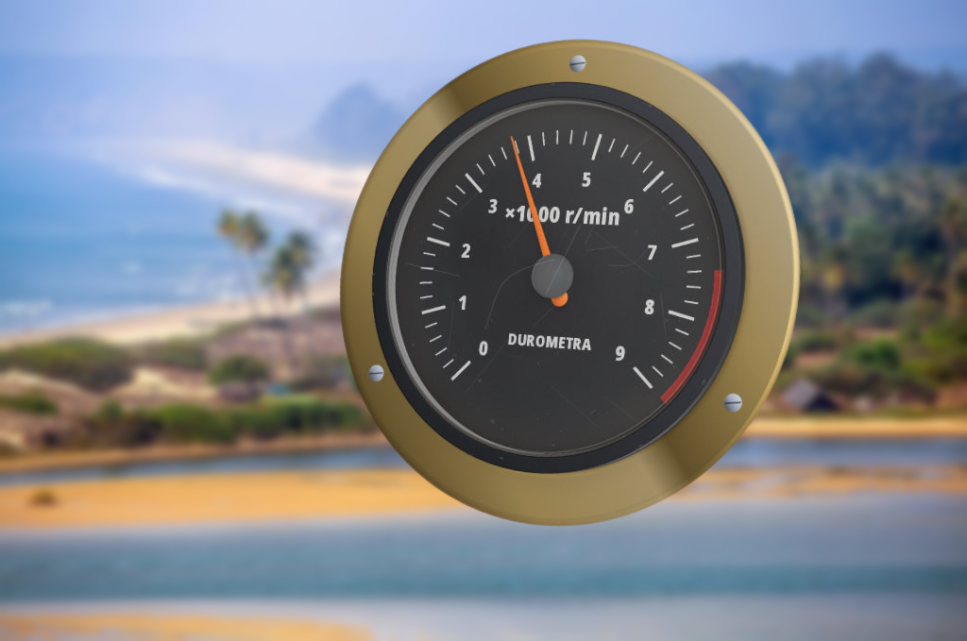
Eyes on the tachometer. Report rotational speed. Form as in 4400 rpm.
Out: 3800 rpm
